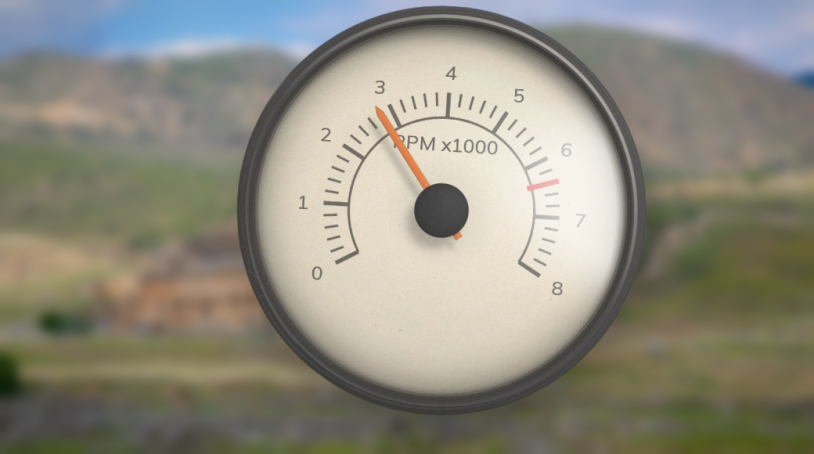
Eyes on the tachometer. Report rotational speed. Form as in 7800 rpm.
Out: 2800 rpm
